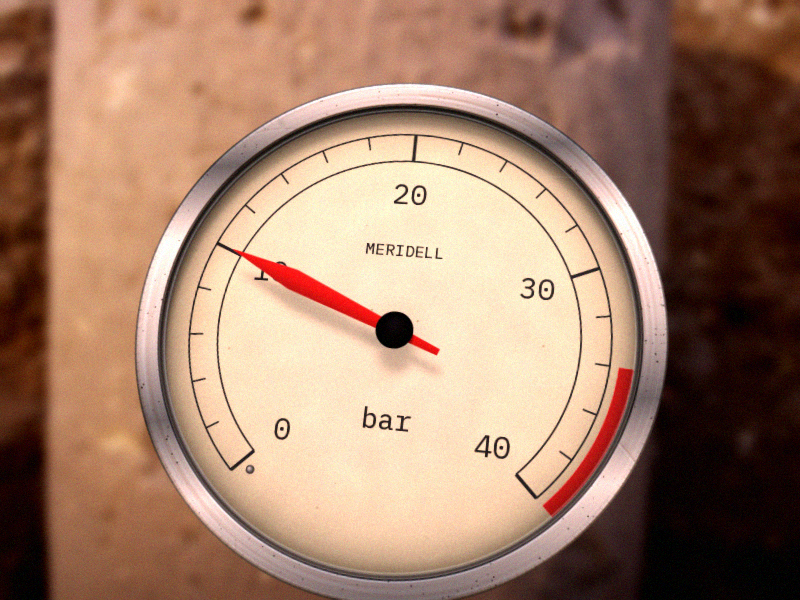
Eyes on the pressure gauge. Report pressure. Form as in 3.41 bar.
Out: 10 bar
